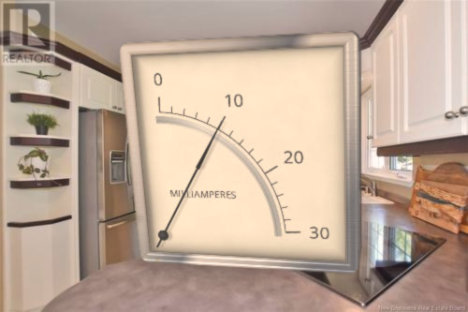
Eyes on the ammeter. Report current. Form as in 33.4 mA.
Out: 10 mA
